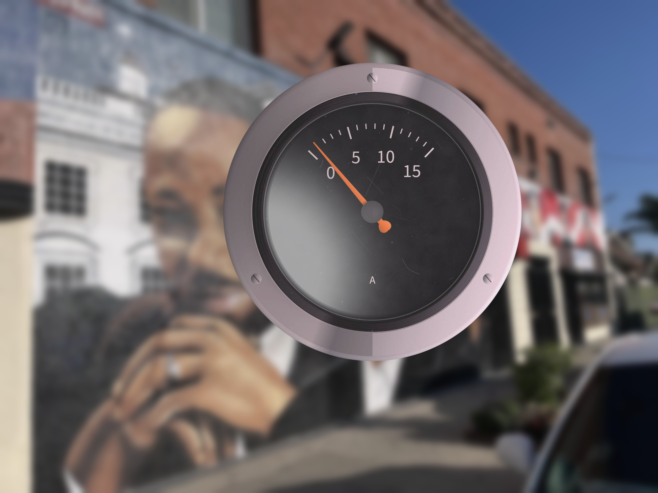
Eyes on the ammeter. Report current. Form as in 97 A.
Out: 1 A
